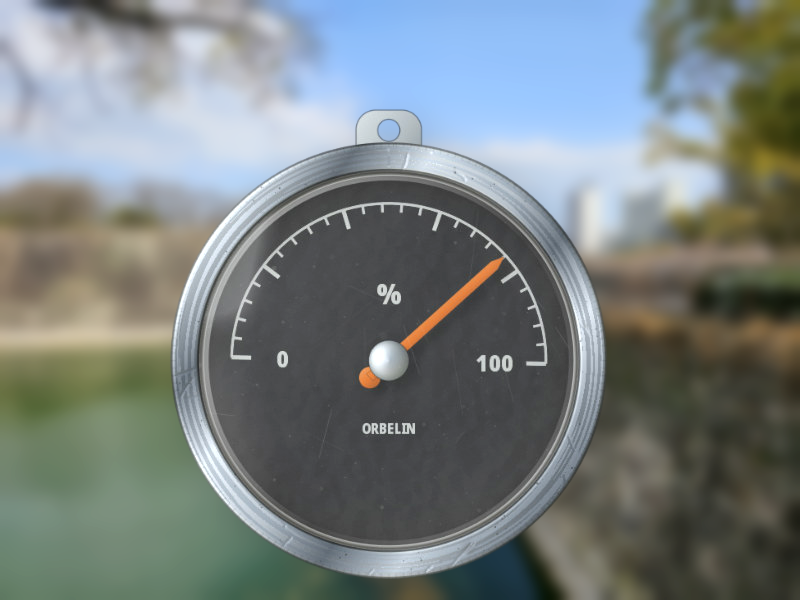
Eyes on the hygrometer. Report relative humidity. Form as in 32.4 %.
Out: 76 %
